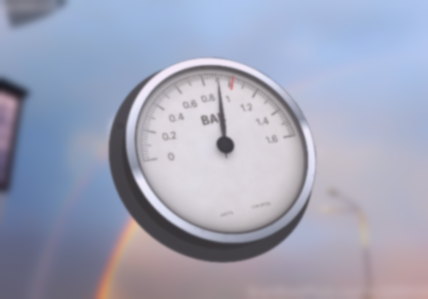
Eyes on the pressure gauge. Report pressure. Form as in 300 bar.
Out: 0.9 bar
